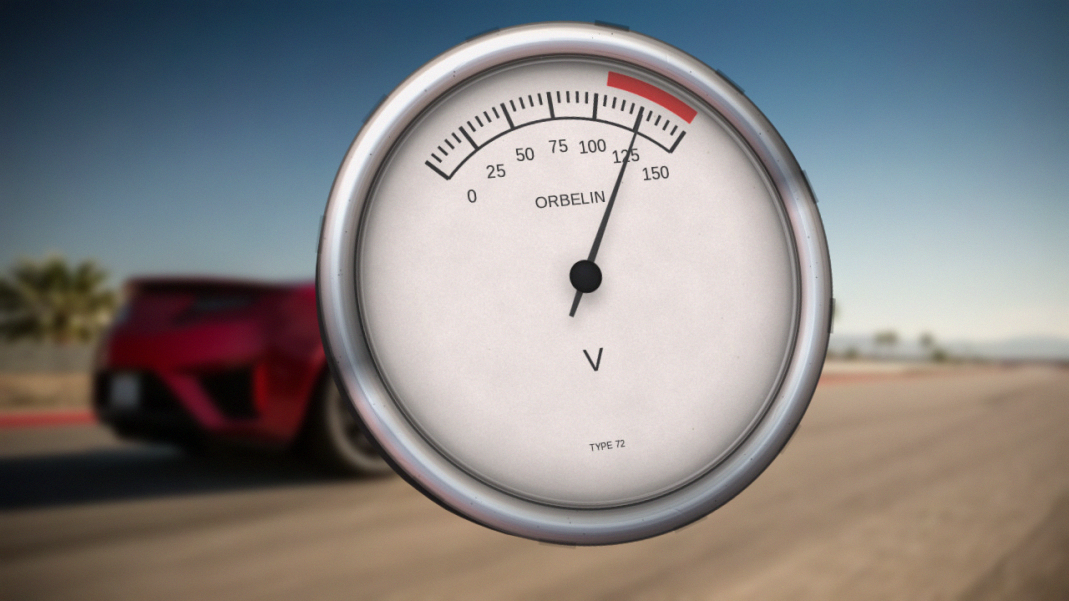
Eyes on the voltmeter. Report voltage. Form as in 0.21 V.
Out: 125 V
